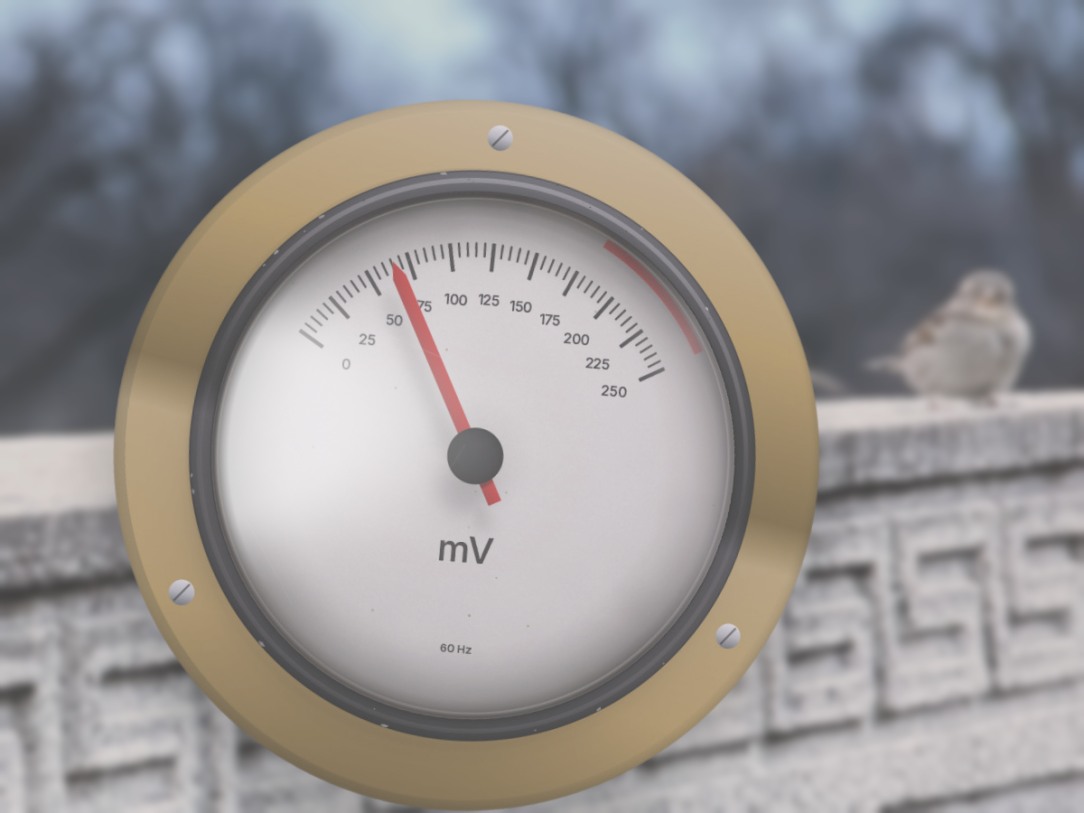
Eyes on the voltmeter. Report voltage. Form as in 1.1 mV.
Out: 65 mV
